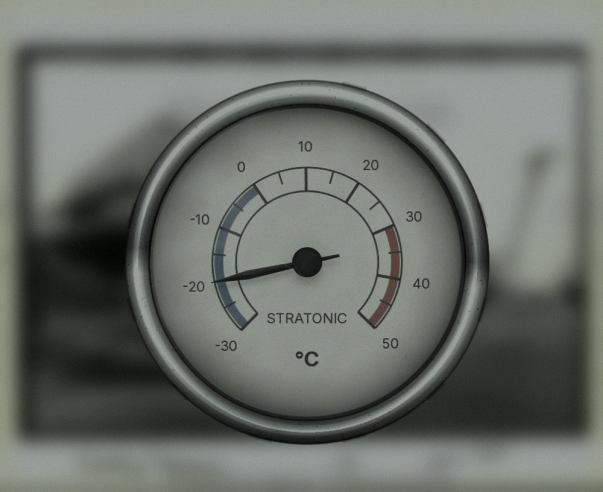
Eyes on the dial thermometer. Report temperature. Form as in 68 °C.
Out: -20 °C
